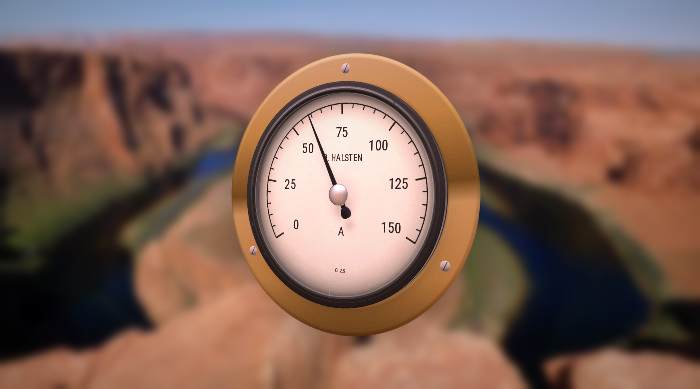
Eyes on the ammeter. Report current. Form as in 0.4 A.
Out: 60 A
